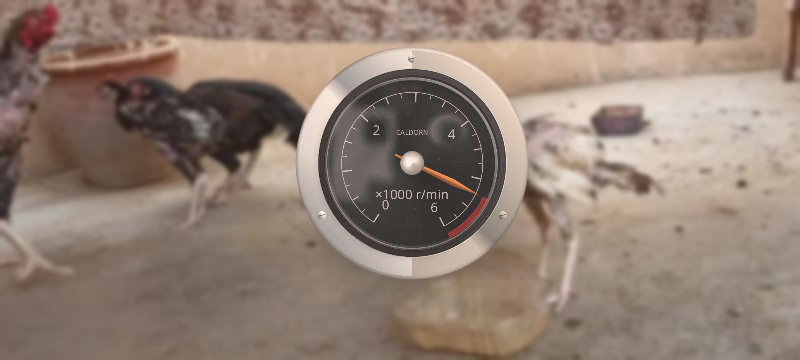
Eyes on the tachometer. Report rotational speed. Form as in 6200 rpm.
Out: 5250 rpm
